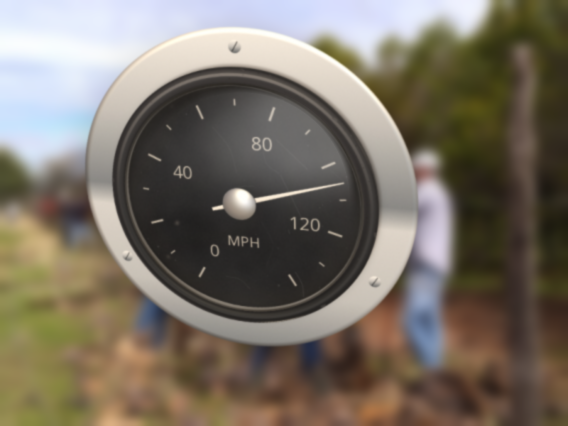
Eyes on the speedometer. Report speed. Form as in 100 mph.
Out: 105 mph
